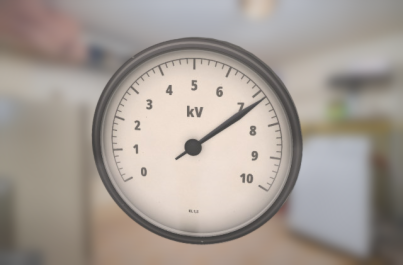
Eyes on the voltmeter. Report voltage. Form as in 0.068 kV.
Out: 7.2 kV
